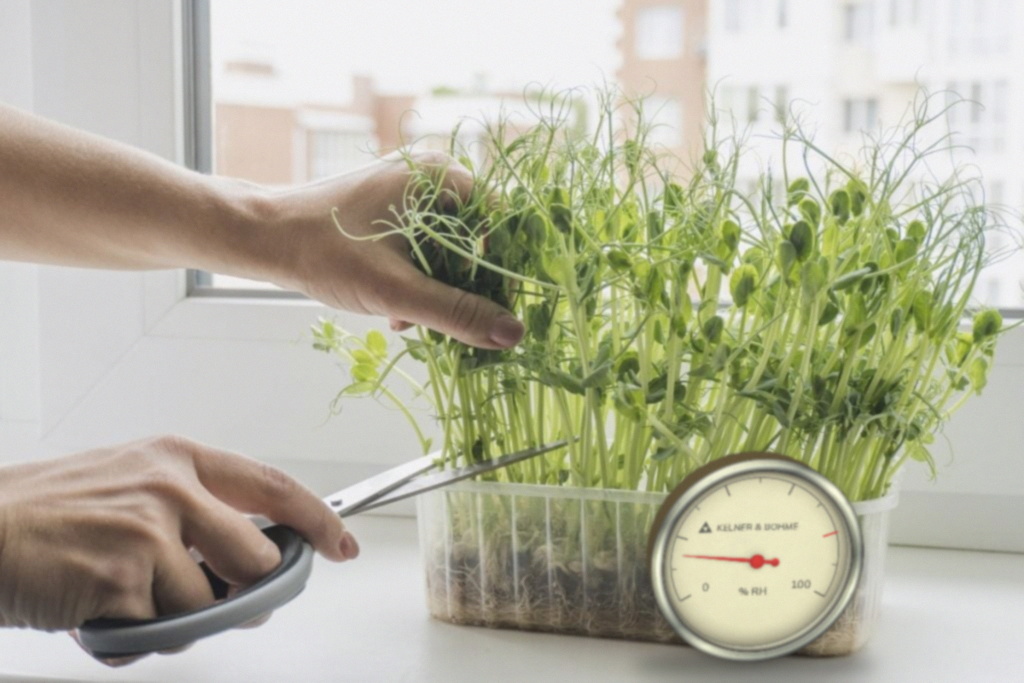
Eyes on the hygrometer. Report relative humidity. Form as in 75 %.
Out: 15 %
